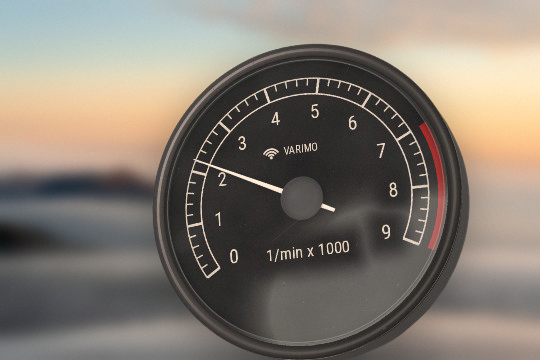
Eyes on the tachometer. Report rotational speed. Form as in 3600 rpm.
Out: 2200 rpm
